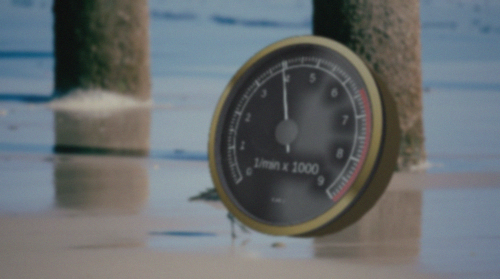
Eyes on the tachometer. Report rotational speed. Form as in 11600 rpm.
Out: 4000 rpm
